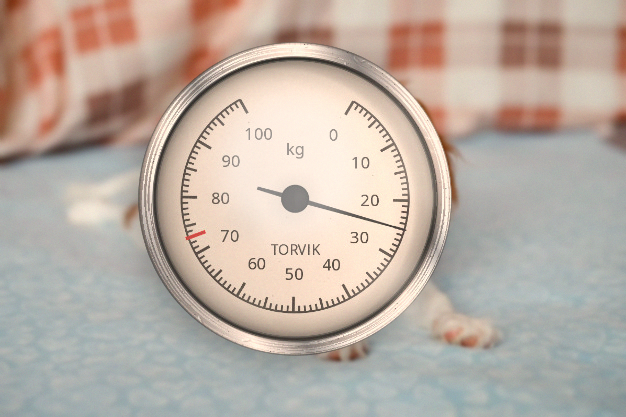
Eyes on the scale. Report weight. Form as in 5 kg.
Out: 25 kg
